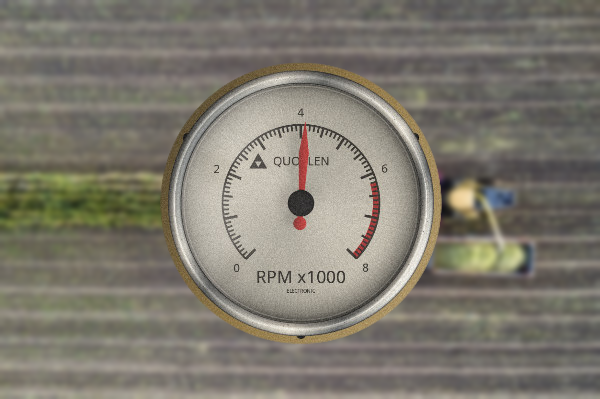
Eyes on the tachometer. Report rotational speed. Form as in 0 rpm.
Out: 4100 rpm
